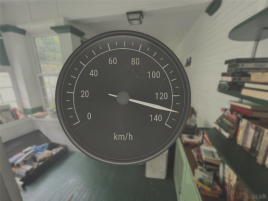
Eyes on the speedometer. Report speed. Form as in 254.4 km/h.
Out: 130 km/h
